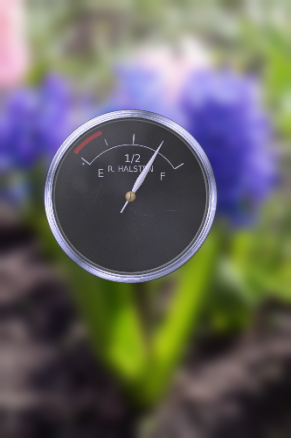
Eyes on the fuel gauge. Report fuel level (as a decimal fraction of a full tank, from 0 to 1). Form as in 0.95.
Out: 0.75
